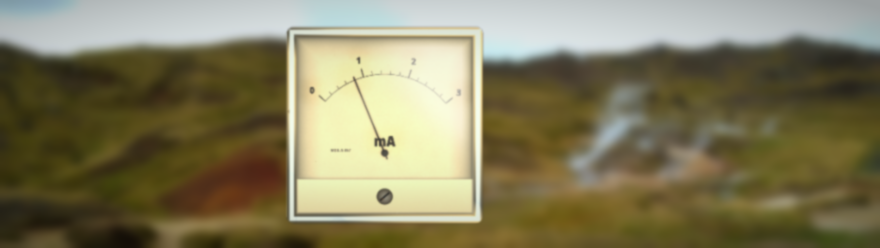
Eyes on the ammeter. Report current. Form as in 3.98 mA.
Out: 0.8 mA
